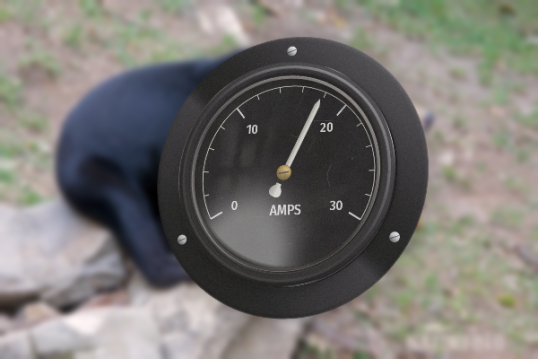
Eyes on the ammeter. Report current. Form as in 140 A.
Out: 18 A
